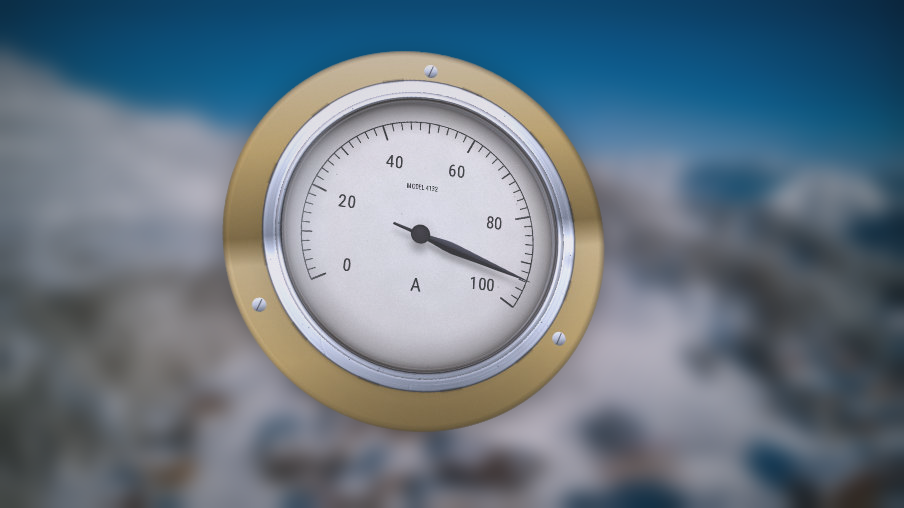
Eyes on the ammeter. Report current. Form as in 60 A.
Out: 94 A
